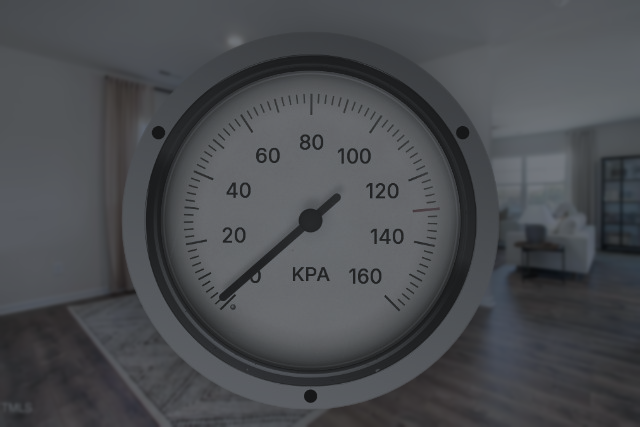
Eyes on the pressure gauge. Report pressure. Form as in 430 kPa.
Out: 2 kPa
